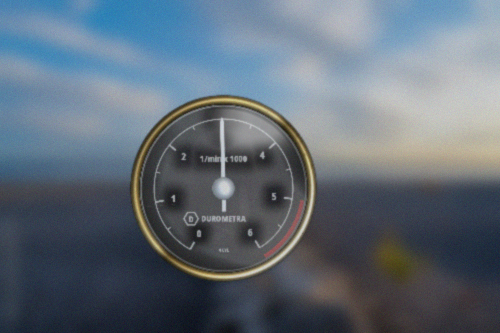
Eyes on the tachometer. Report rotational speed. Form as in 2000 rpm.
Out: 3000 rpm
